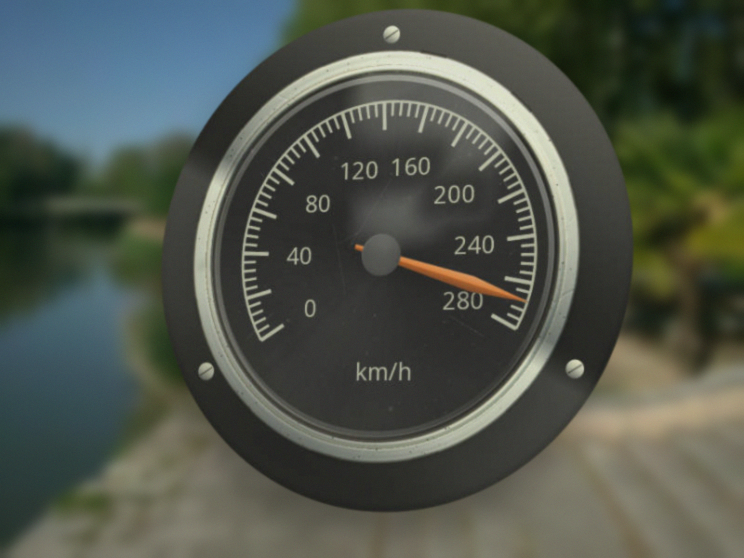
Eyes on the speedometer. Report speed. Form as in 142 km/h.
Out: 268 km/h
